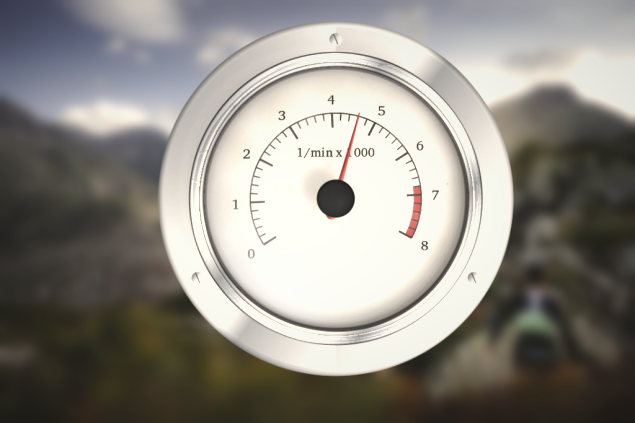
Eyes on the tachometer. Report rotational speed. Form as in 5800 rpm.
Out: 4600 rpm
